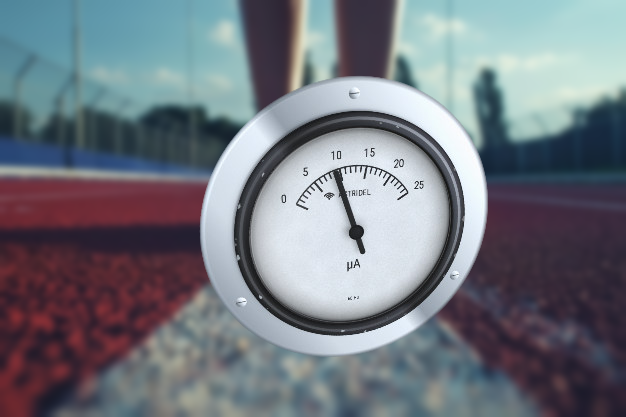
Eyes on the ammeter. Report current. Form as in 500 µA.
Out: 9 µA
